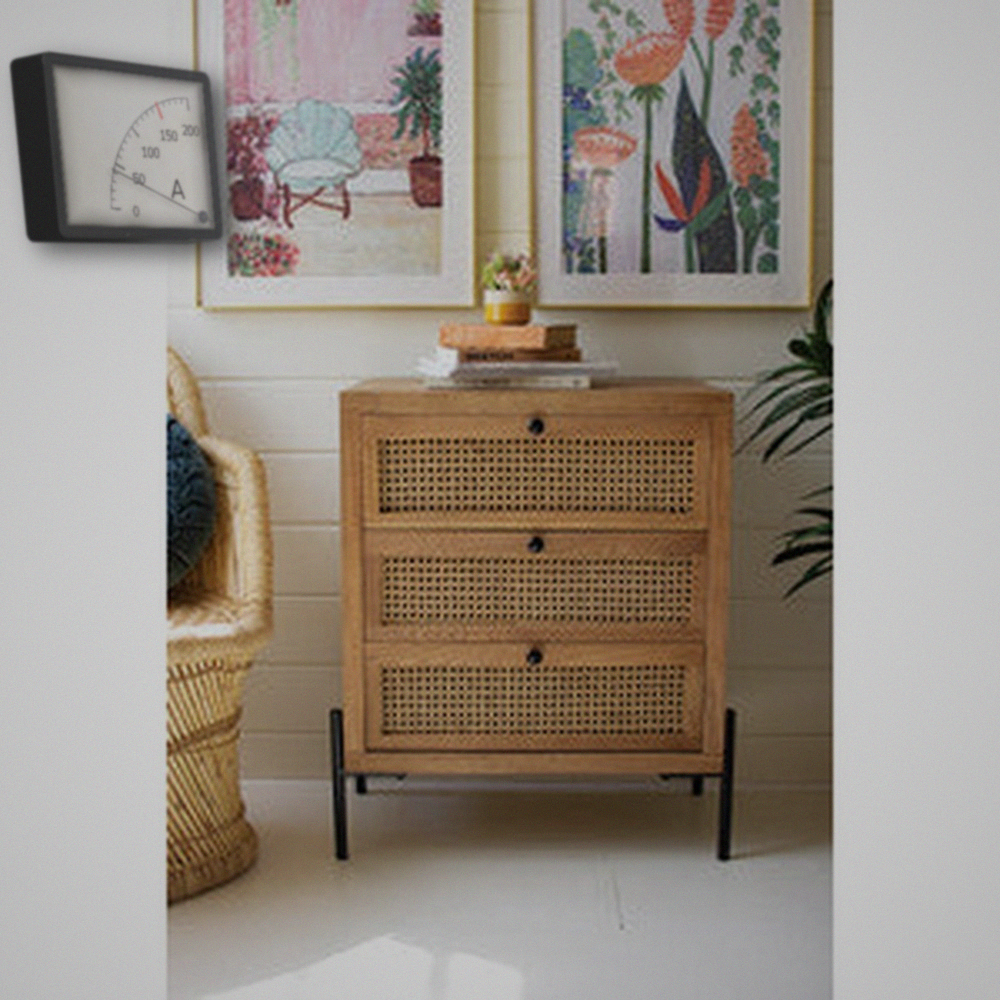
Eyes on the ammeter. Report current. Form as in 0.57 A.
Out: 40 A
